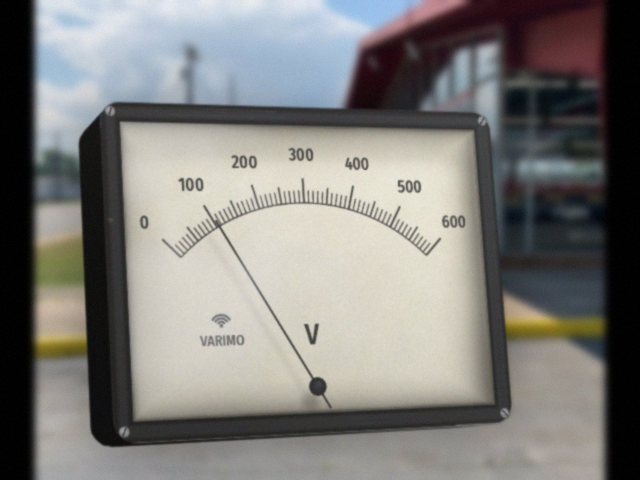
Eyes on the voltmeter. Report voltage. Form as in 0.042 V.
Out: 100 V
